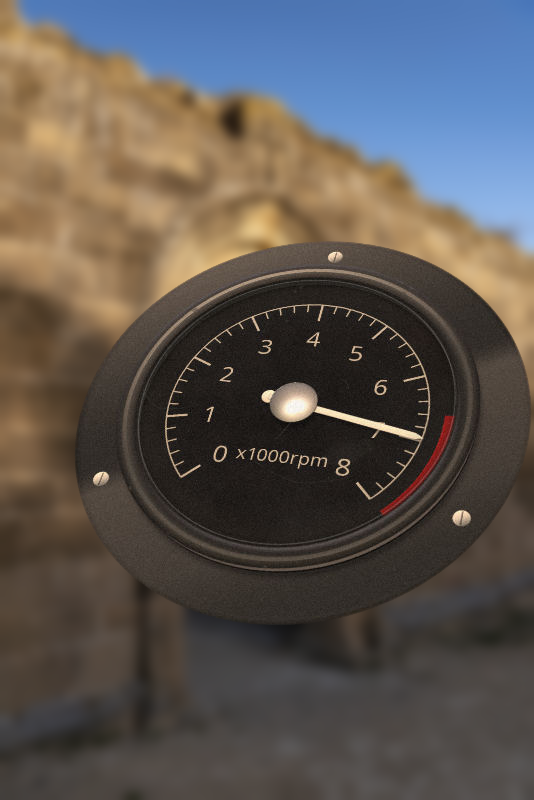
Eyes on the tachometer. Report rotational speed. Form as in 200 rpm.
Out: 7000 rpm
